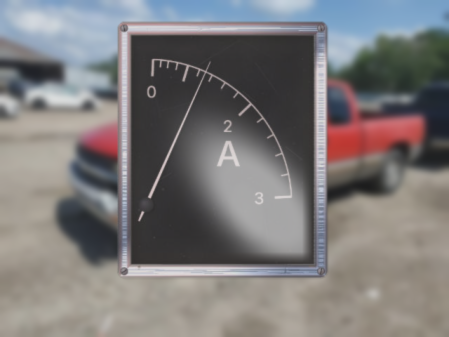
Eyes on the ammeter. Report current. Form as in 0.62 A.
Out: 1.3 A
